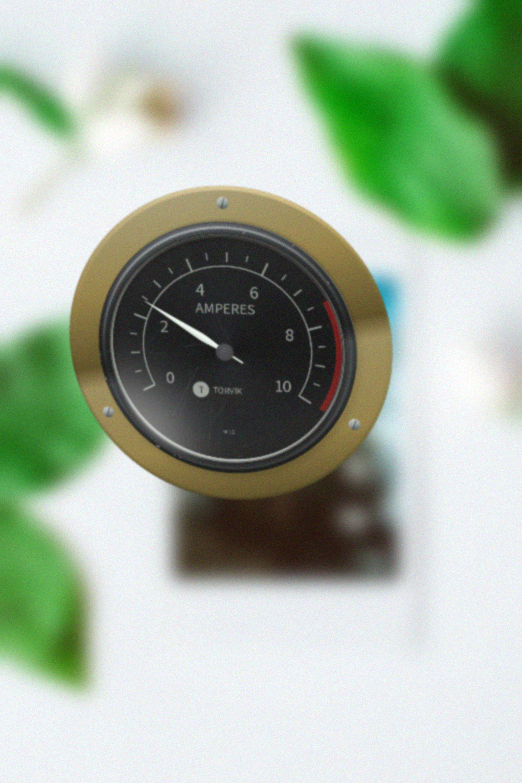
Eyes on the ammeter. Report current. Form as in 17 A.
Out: 2.5 A
